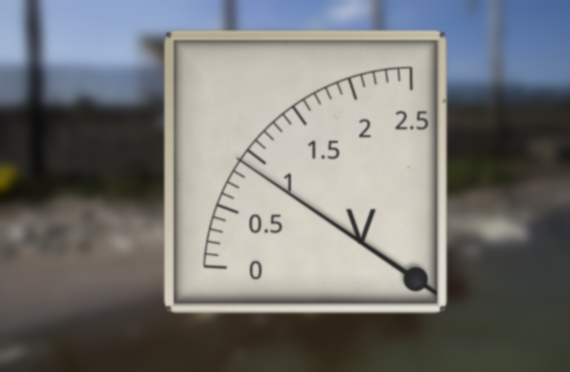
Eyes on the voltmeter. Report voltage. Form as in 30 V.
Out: 0.9 V
